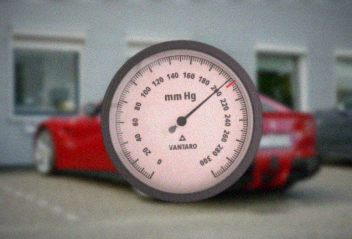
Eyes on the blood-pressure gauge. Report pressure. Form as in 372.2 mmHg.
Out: 200 mmHg
